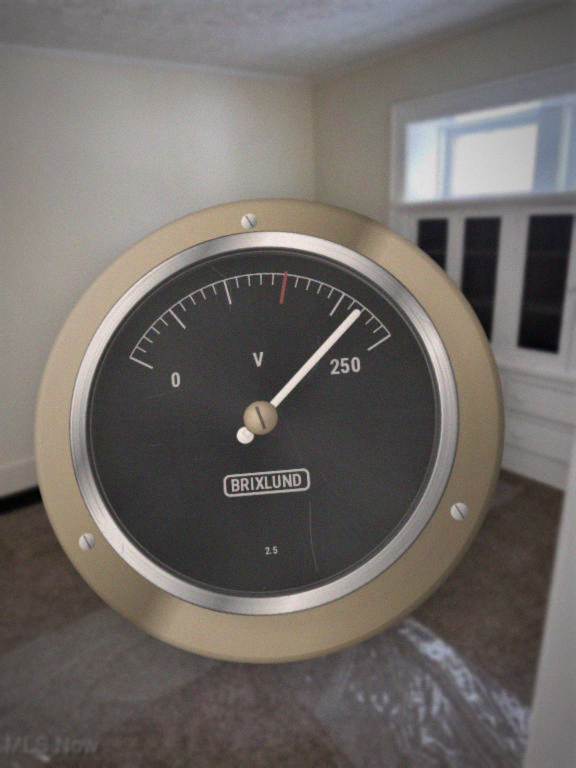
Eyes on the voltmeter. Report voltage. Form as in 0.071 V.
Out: 220 V
